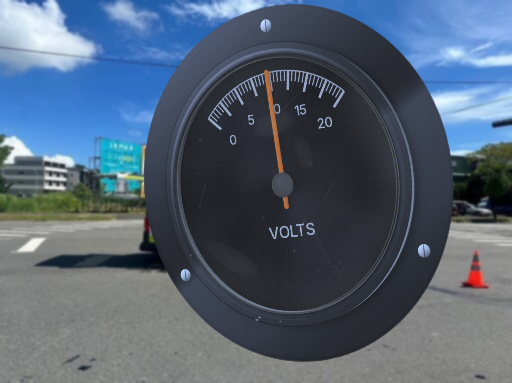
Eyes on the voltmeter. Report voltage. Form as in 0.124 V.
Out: 10 V
